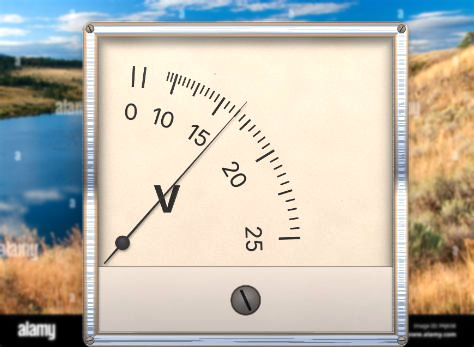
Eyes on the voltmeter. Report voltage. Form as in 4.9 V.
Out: 16.5 V
